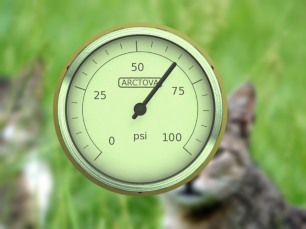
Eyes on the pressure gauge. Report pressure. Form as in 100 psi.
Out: 65 psi
